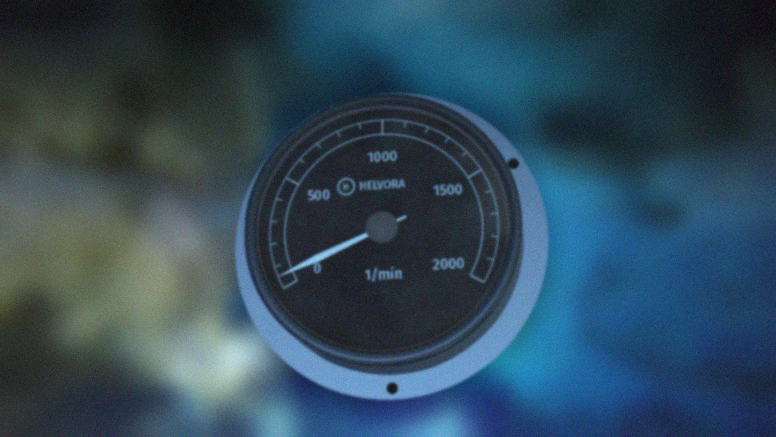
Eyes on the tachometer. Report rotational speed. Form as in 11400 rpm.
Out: 50 rpm
